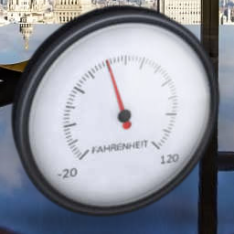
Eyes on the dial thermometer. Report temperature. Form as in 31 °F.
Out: 40 °F
